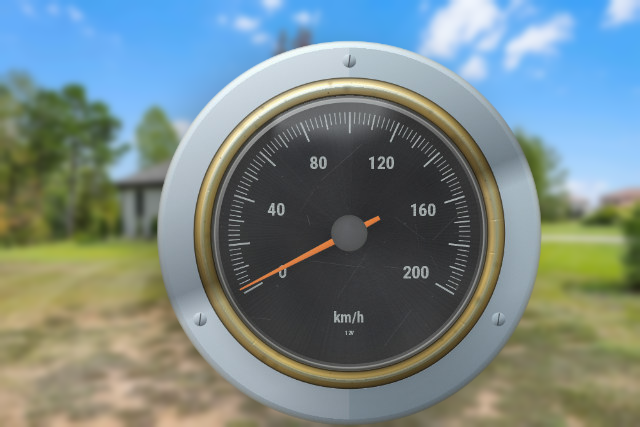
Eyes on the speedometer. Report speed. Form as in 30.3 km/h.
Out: 2 km/h
